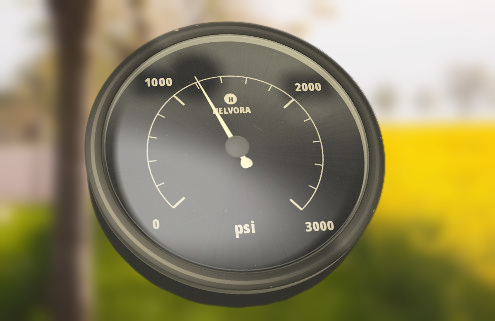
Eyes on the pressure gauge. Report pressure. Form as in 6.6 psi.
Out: 1200 psi
